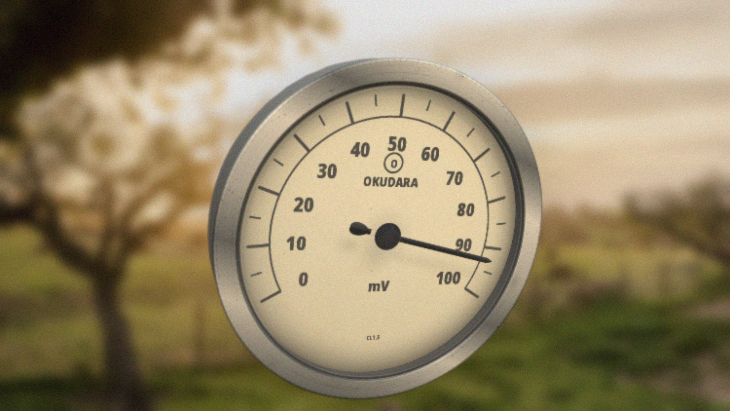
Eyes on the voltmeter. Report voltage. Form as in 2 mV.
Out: 92.5 mV
